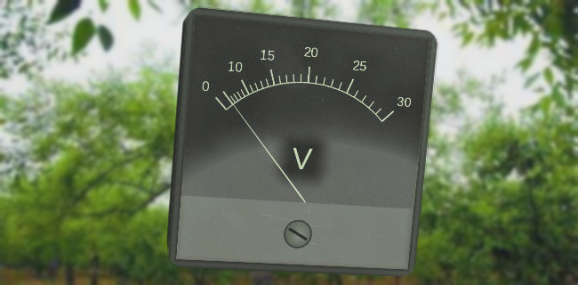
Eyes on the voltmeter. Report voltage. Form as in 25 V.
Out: 5 V
